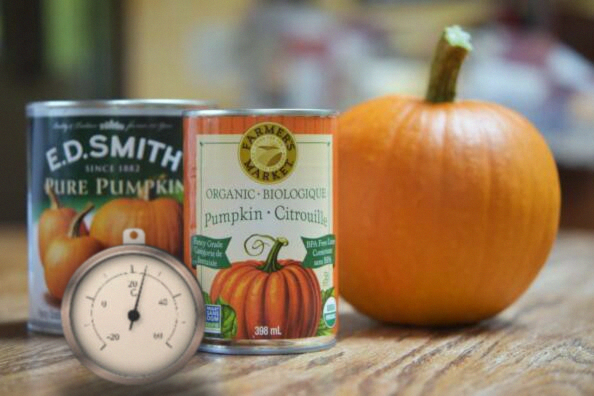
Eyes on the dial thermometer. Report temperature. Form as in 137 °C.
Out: 25 °C
